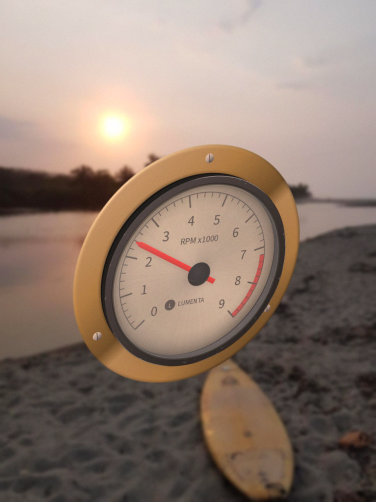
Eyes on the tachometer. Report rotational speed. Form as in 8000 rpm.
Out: 2400 rpm
